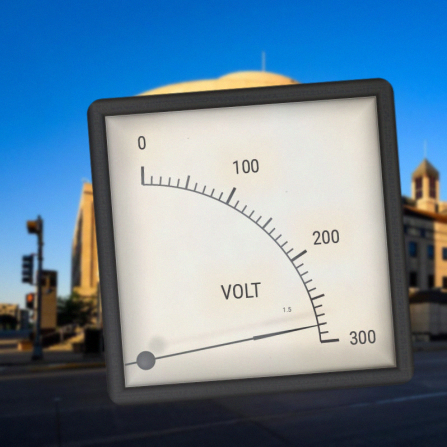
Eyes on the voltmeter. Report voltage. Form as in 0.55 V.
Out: 280 V
